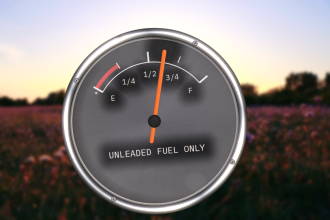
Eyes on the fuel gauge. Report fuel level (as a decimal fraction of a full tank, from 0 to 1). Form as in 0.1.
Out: 0.625
